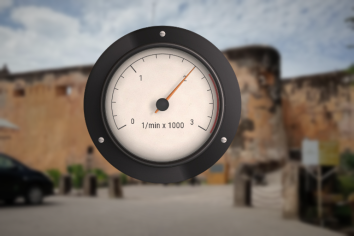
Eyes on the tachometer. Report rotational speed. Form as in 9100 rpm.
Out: 2000 rpm
